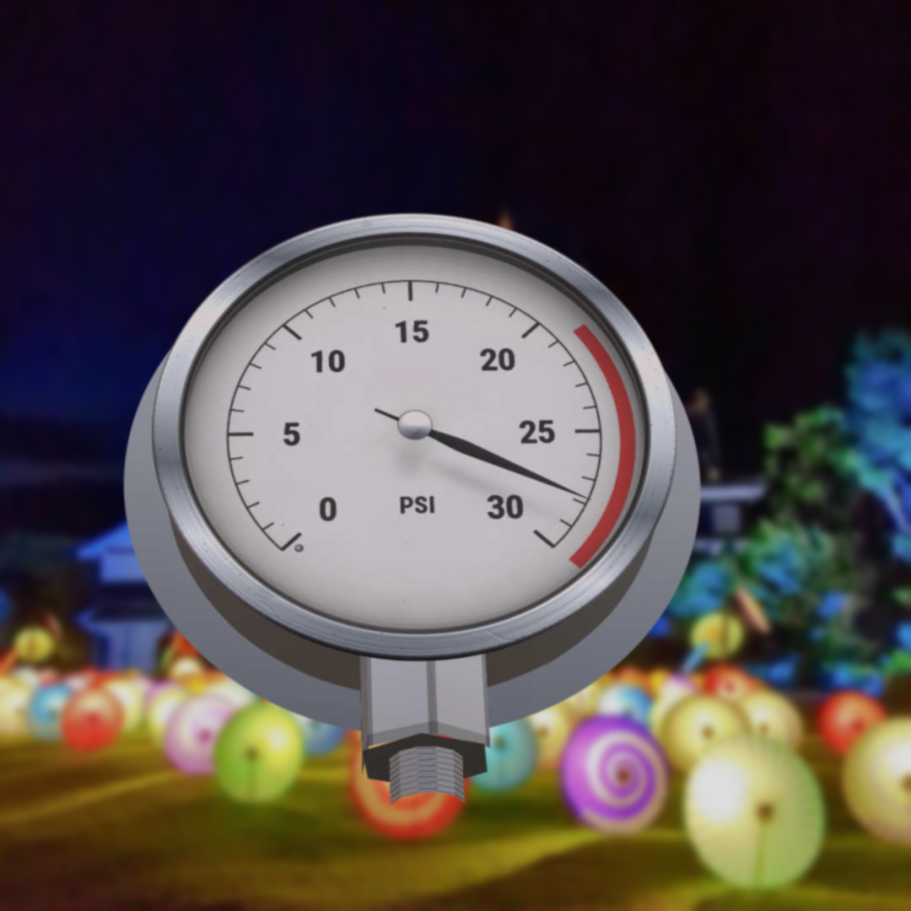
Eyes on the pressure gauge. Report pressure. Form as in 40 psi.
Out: 28 psi
